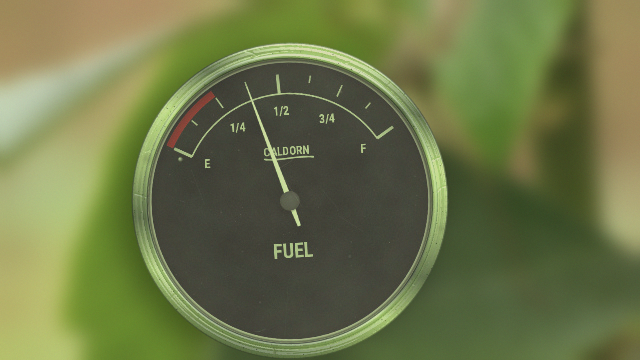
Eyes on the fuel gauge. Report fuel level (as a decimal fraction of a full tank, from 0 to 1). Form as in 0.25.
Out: 0.375
